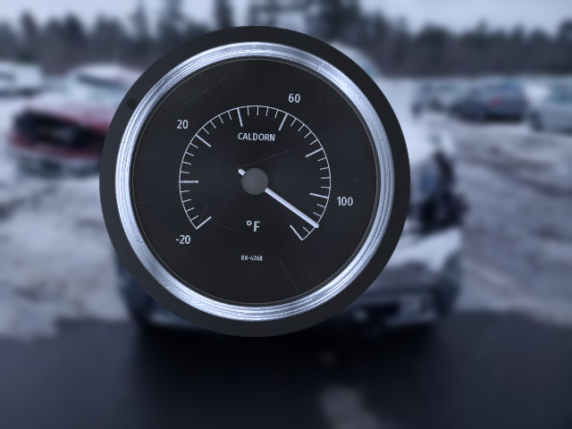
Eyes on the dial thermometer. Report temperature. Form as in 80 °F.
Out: 112 °F
